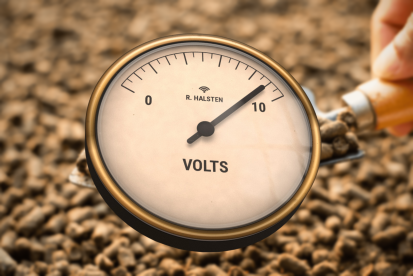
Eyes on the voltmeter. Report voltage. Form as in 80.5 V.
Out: 9 V
